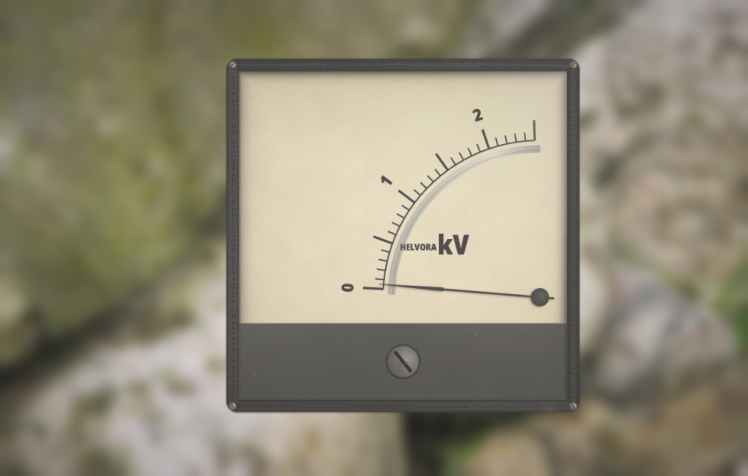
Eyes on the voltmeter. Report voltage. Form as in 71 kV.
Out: 0.05 kV
